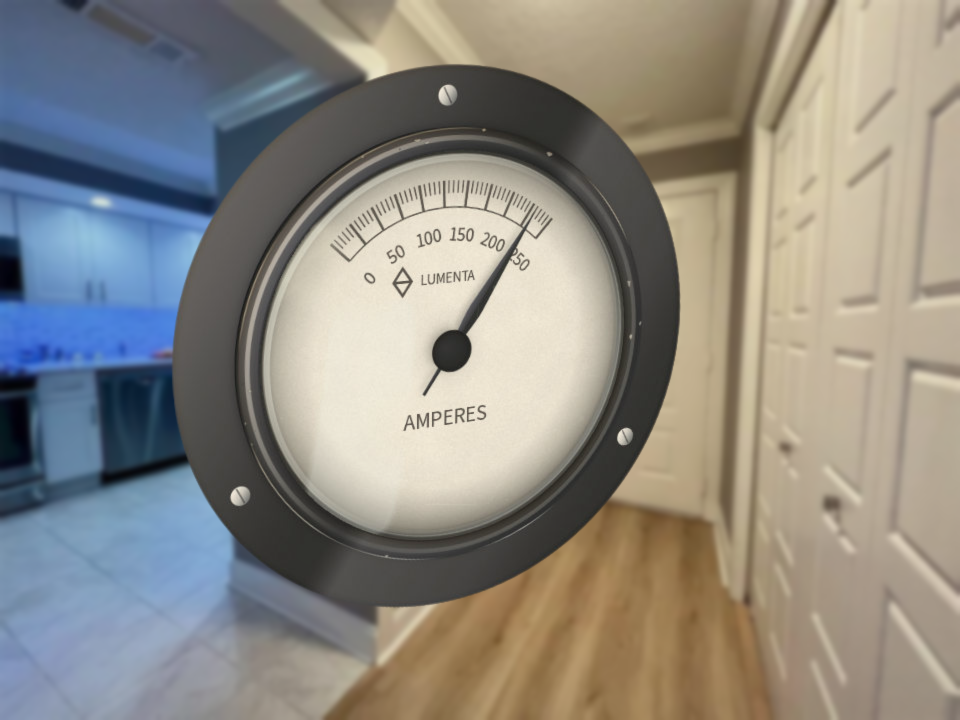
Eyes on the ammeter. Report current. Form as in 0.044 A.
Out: 225 A
